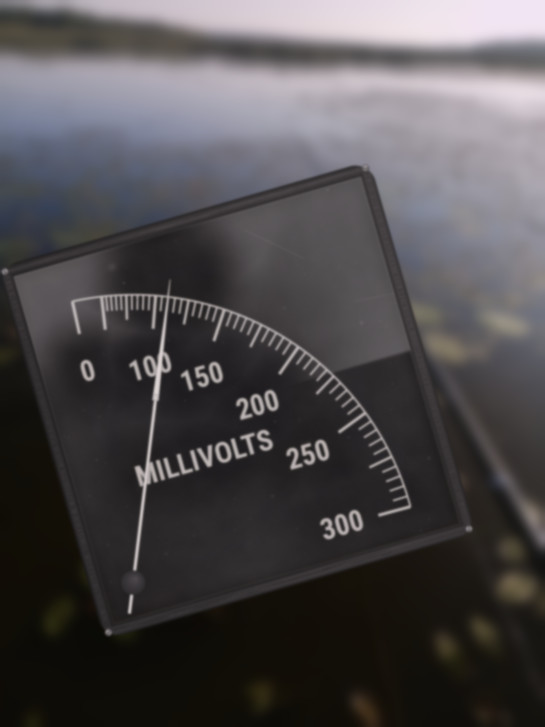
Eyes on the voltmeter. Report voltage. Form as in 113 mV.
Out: 110 mV
